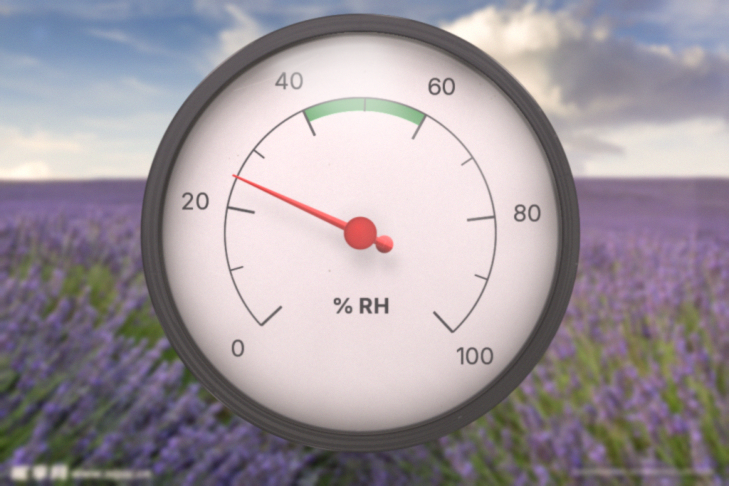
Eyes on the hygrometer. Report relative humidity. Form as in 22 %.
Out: 25 %
